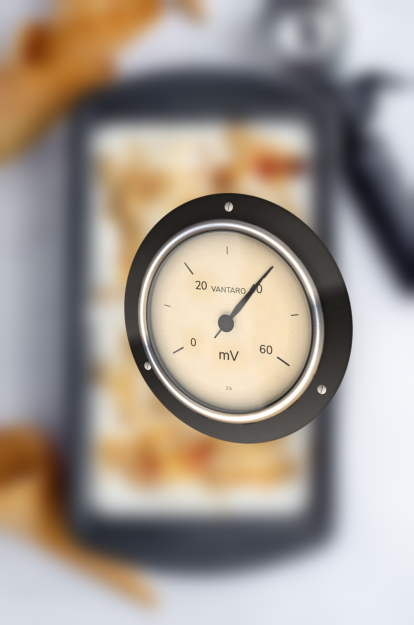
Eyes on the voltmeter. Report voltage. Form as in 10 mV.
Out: 40 mV
